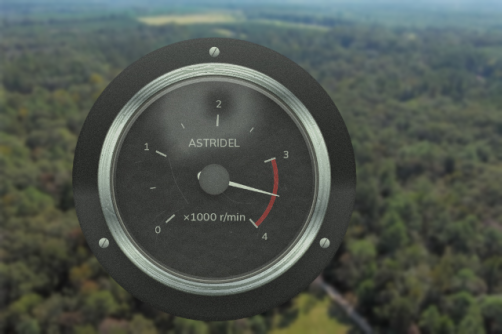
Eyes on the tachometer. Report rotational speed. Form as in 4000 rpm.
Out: 3500 rpm
